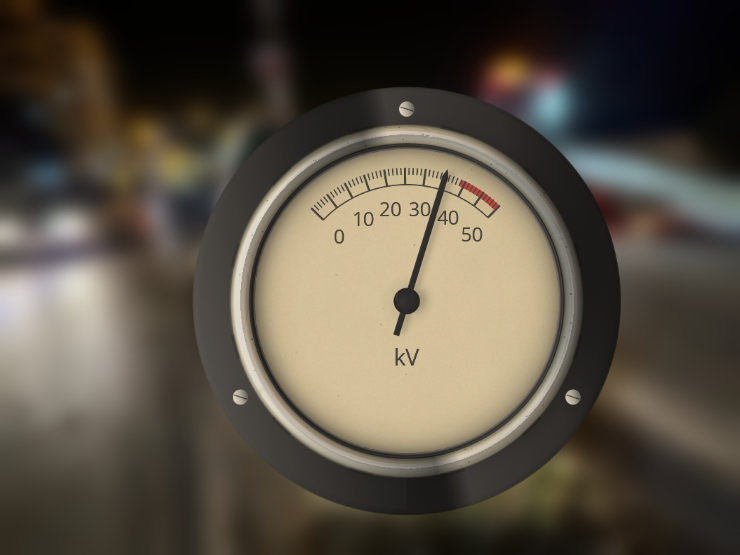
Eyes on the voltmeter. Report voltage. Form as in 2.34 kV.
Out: 35 kV
